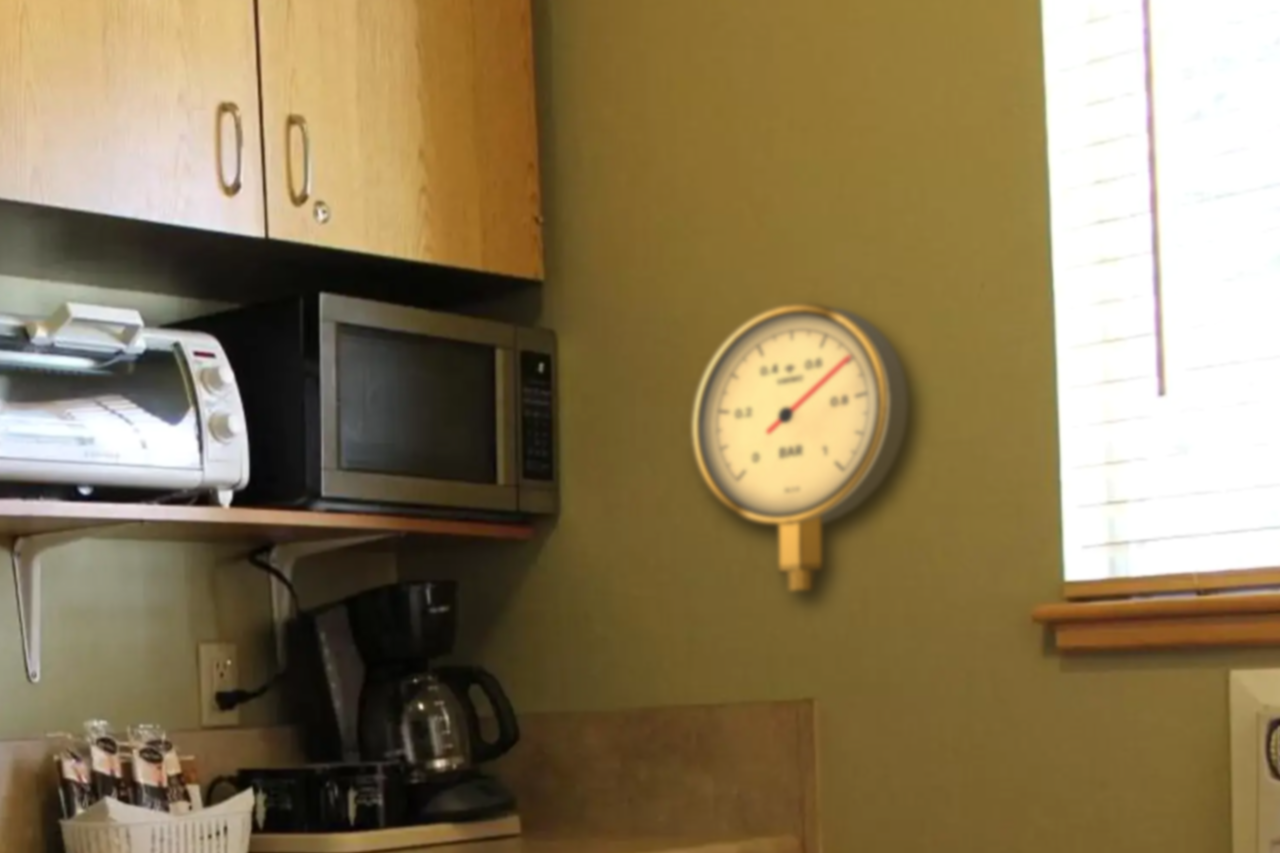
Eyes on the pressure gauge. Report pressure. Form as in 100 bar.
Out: 0.7 bar
